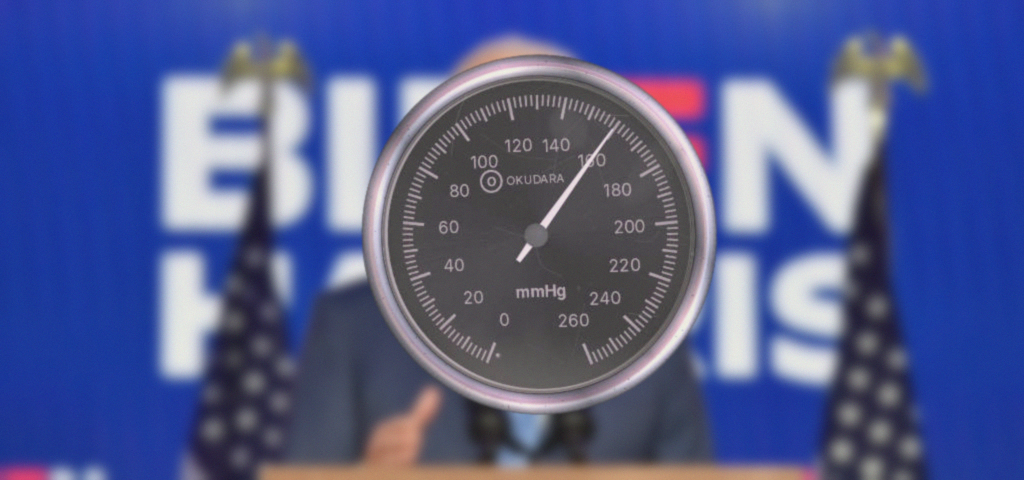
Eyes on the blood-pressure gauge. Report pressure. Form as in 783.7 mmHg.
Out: 160 mmHg
